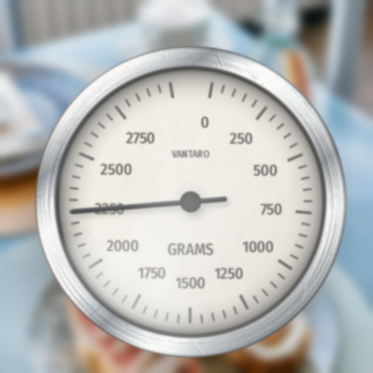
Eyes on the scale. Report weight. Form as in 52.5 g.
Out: 2250 g
